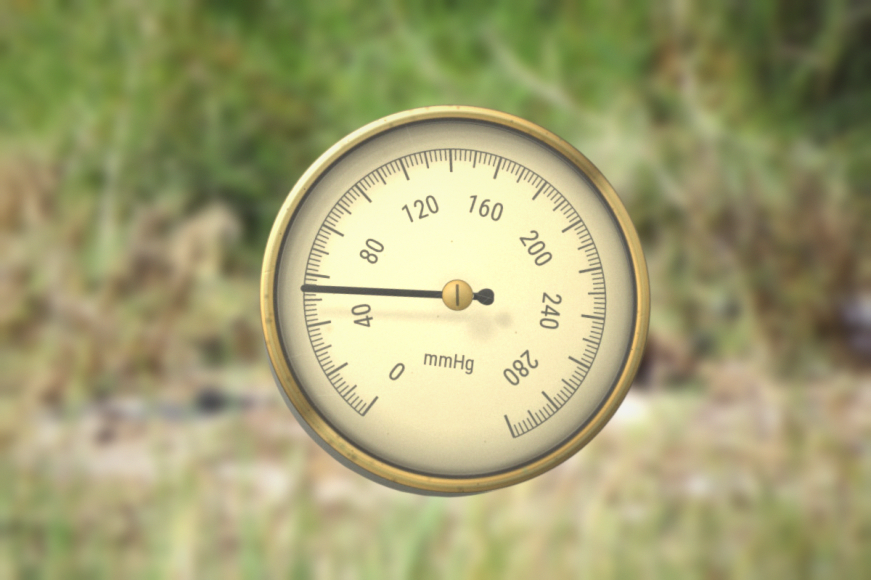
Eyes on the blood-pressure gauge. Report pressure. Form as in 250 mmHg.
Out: 54 mmHg
